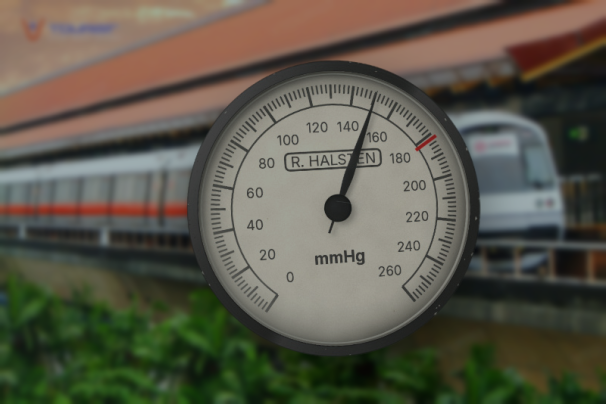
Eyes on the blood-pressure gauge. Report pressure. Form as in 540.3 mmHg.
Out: 150 mmHg
